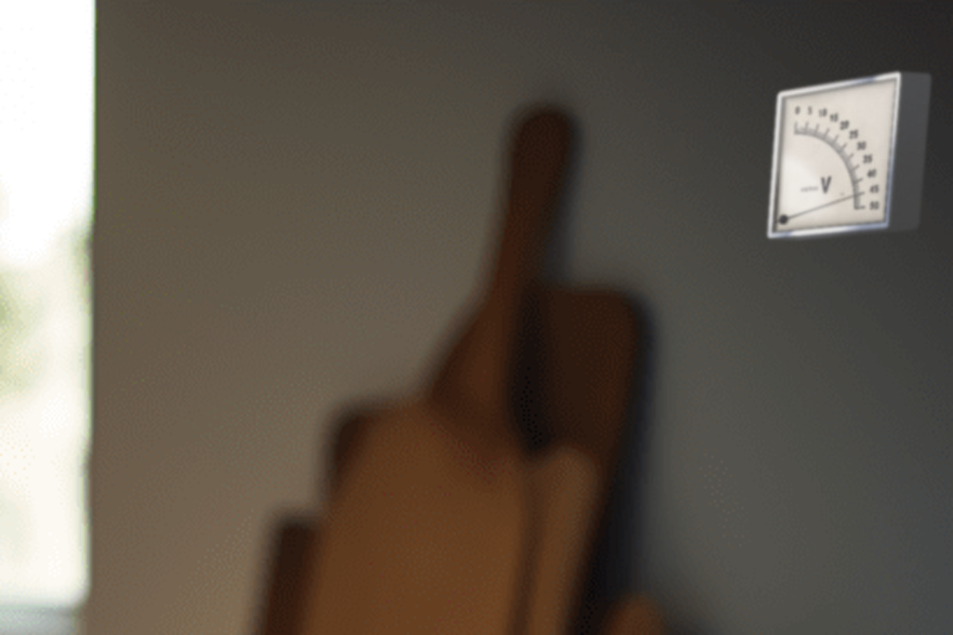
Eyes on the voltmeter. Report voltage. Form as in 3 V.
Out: 45 V
